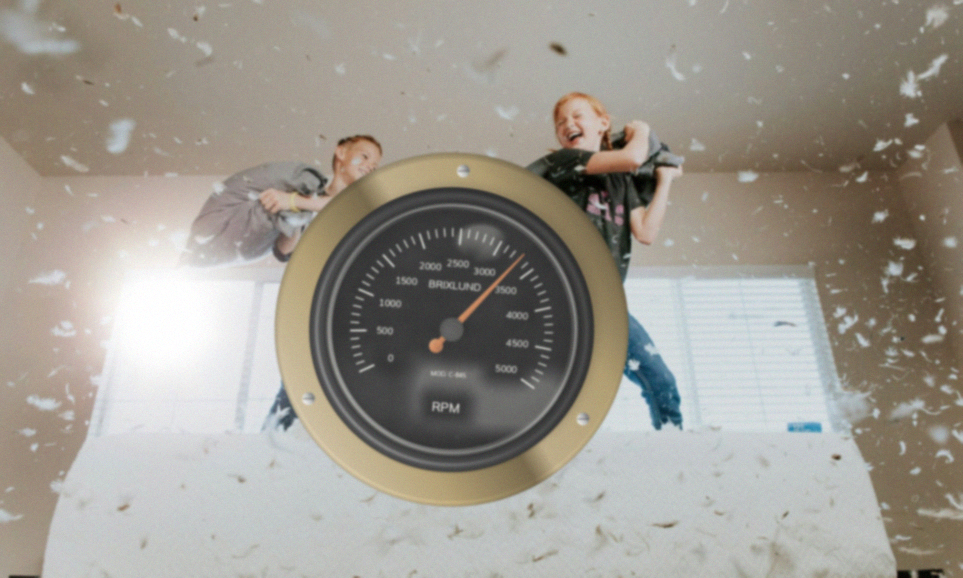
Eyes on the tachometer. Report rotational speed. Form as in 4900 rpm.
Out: 3300 rpm
